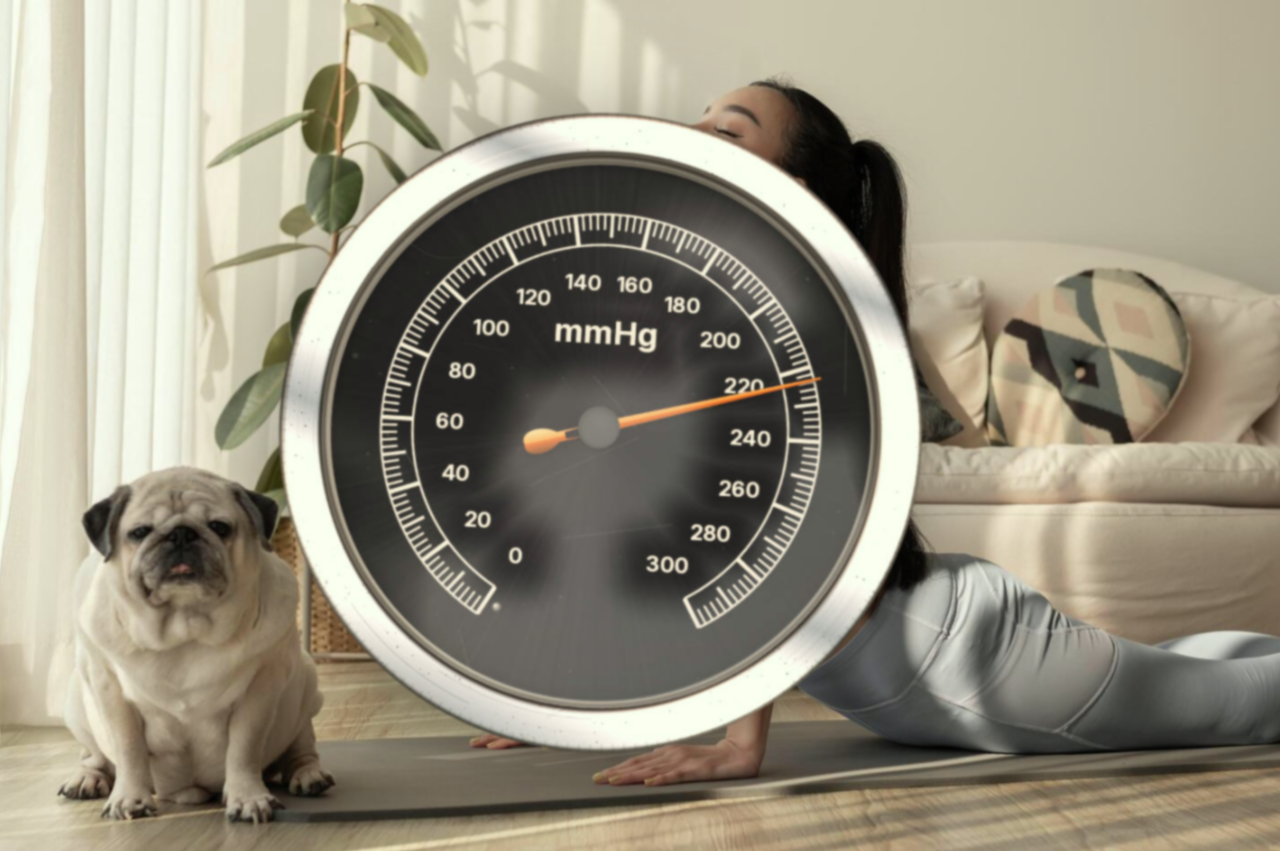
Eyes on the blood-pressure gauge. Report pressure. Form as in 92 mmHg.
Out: 224 mmHg
